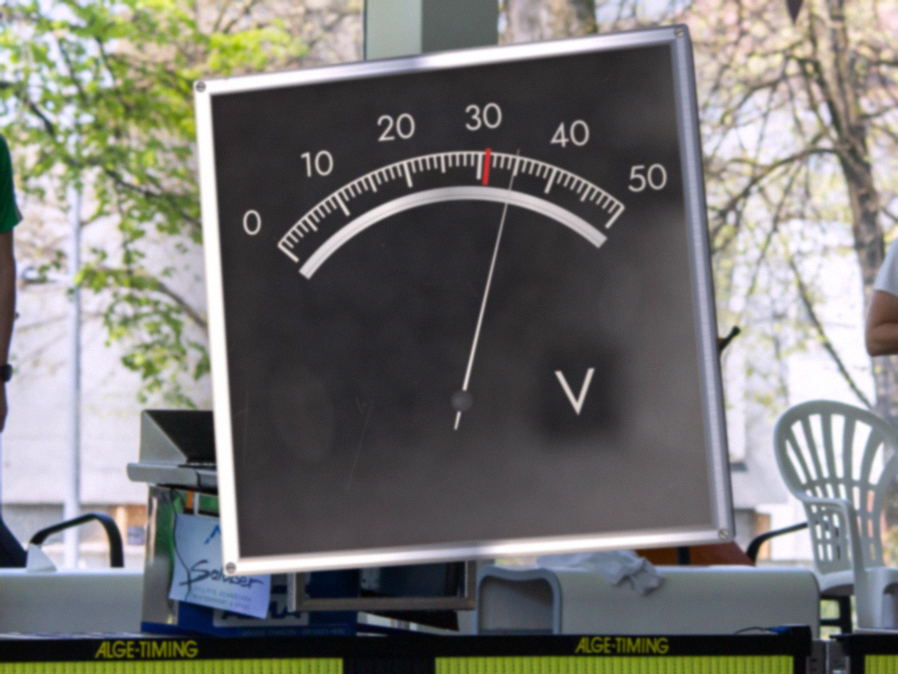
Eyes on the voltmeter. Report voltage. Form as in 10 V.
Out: 35 V
